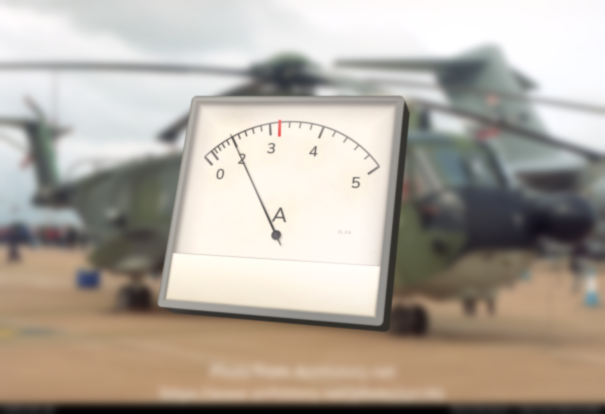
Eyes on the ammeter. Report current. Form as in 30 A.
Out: 2 A
